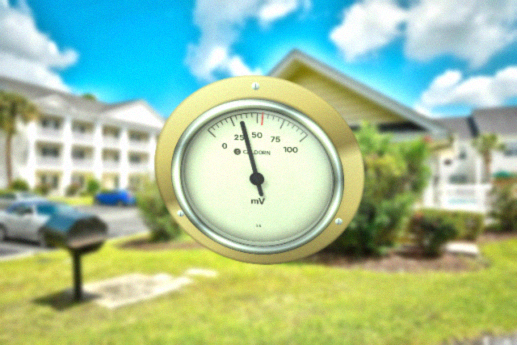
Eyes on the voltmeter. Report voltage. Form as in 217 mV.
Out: 35 mV
